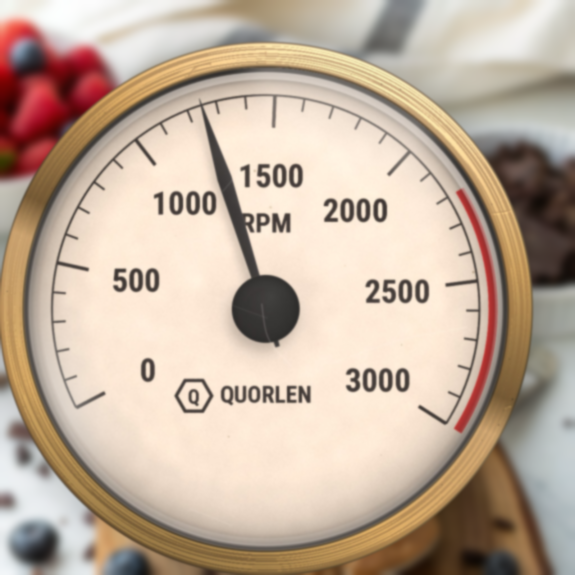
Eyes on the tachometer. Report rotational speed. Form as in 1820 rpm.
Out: 1250 rpm
